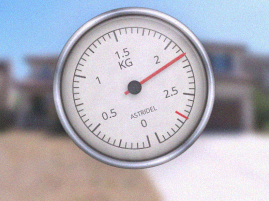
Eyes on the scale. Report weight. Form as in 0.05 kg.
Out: 2.15 kg
